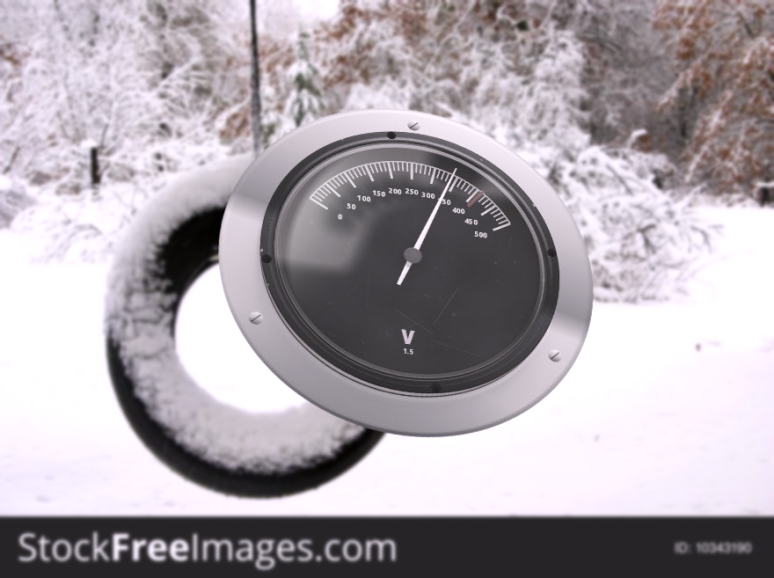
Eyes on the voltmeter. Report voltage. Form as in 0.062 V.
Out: 340 V
